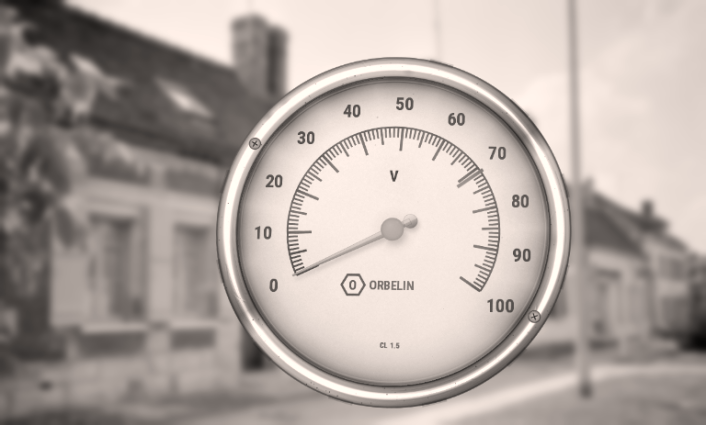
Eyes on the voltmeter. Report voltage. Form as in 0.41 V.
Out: 0 V
